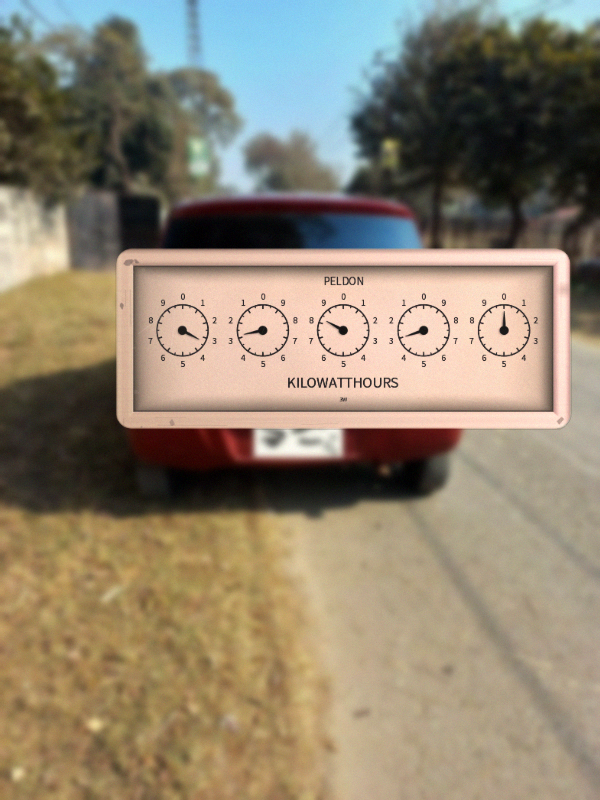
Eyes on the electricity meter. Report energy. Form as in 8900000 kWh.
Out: 32830 kWh
